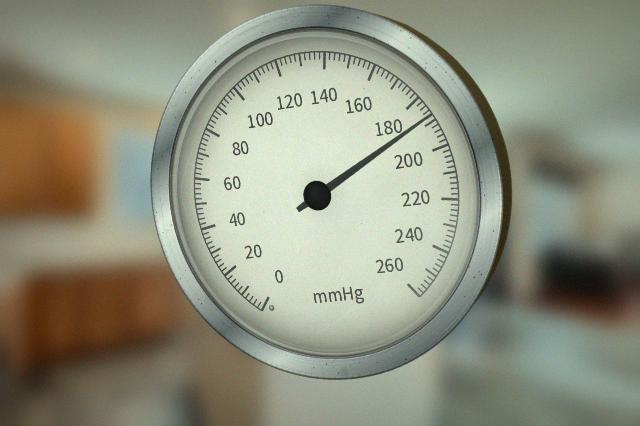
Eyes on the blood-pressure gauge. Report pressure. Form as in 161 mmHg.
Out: 188 mmHg
